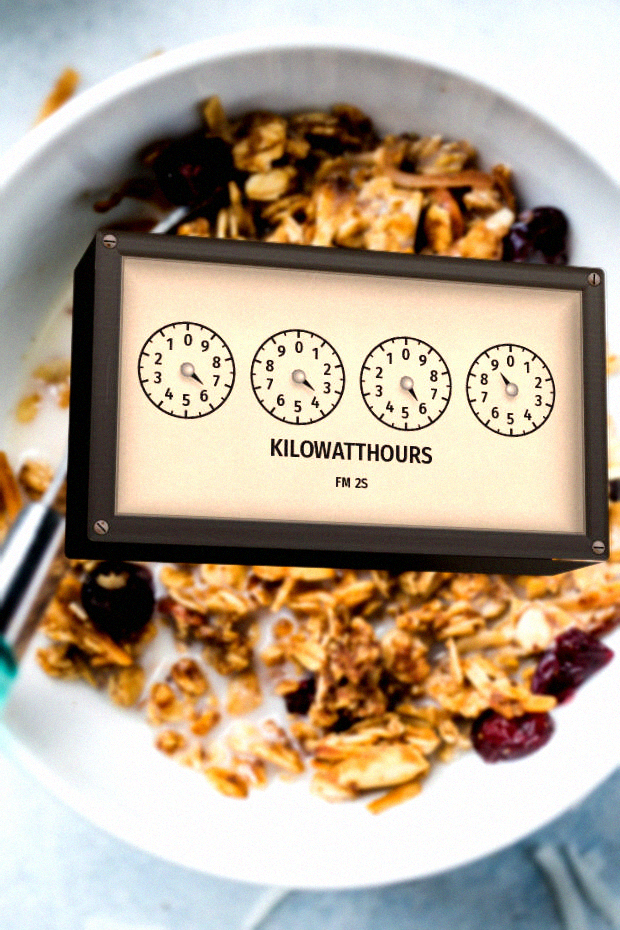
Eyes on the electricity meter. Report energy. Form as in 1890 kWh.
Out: 6359 kWh
